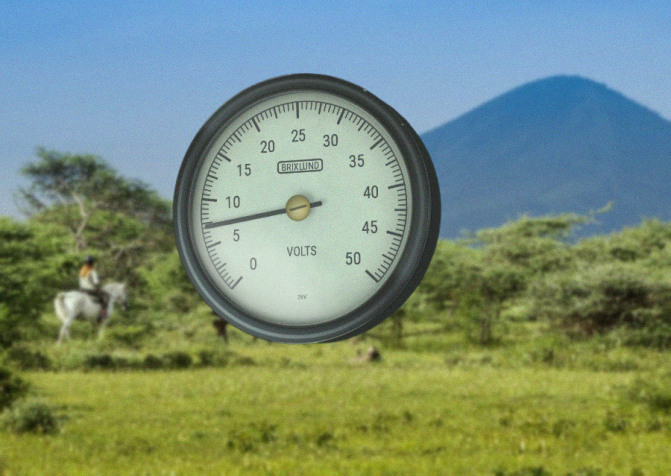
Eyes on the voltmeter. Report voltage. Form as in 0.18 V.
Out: 7 V
